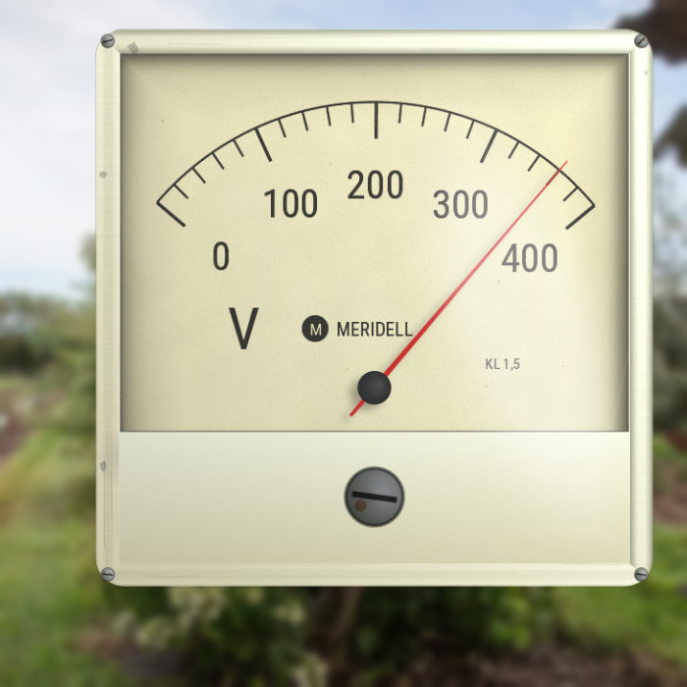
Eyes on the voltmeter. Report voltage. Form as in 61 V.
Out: 360 V
